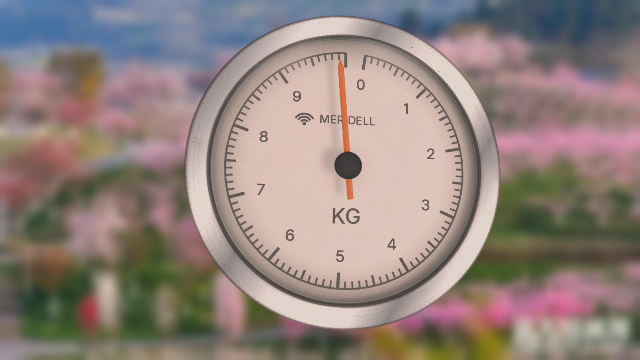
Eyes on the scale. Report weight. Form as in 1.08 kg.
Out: 9.9 kg
